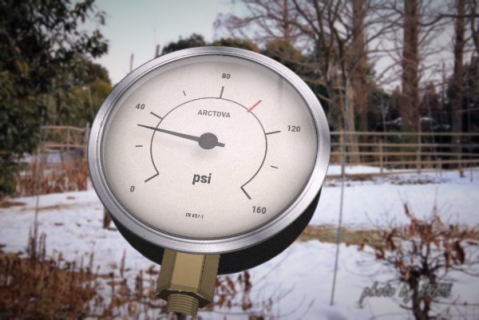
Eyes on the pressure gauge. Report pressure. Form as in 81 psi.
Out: 30 psi
